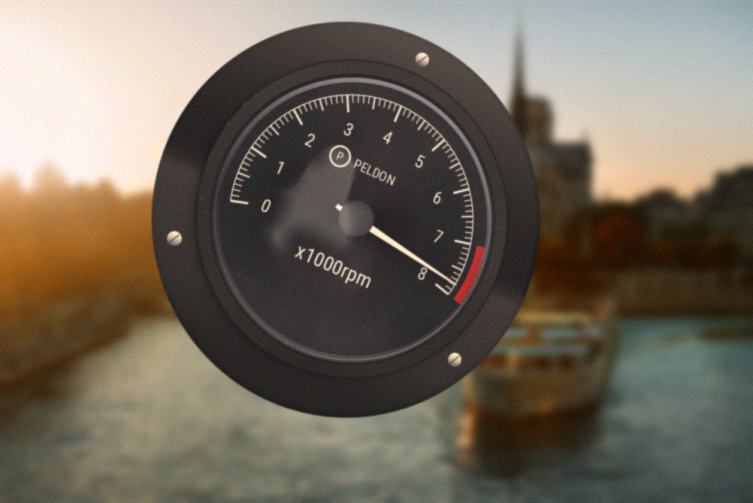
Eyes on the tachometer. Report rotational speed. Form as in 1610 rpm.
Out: 7800 rpm
